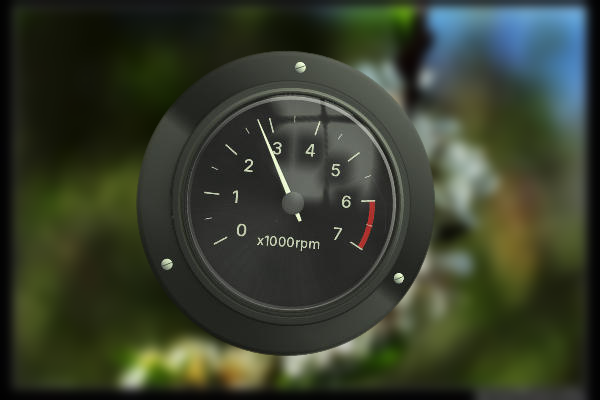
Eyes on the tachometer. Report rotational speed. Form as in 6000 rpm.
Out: 2750 rpm
